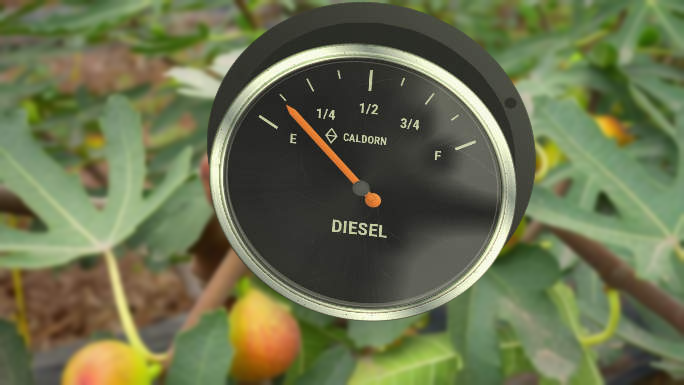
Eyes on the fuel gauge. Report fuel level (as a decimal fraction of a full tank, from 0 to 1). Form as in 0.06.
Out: 0.125
